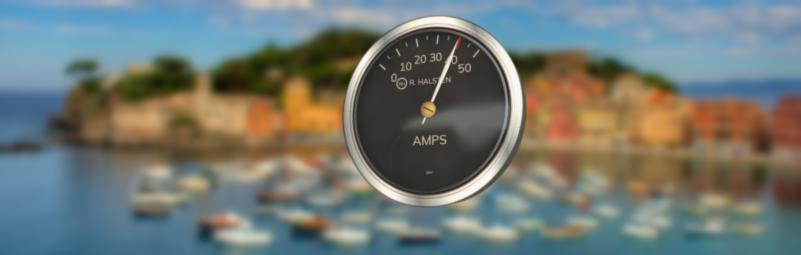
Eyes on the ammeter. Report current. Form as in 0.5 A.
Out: 40 A
